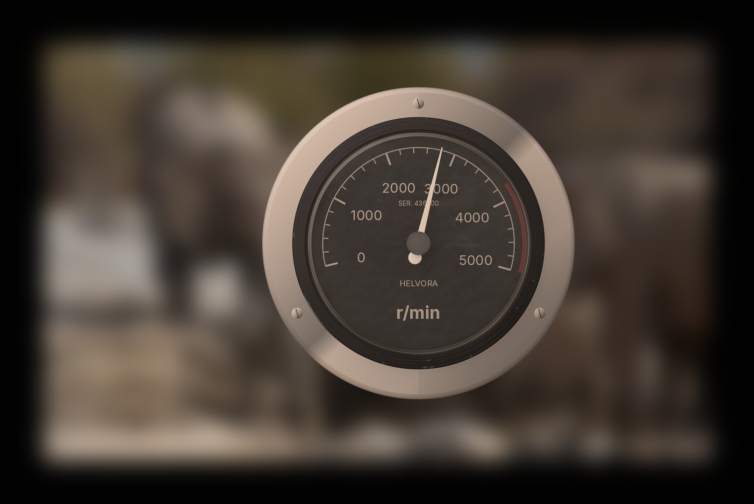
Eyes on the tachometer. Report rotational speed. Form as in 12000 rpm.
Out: 2800 rpm
